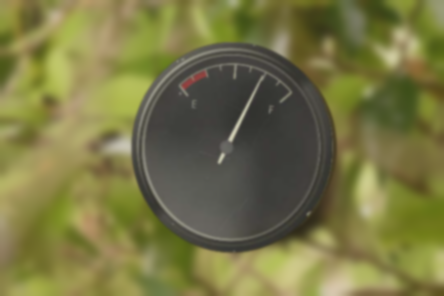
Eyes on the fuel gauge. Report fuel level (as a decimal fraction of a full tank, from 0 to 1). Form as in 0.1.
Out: 0.75
